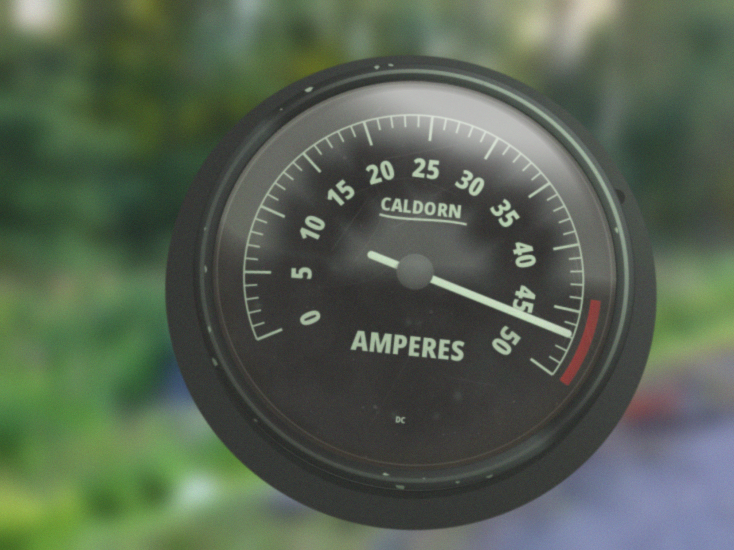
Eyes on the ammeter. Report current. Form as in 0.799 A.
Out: 47 A
